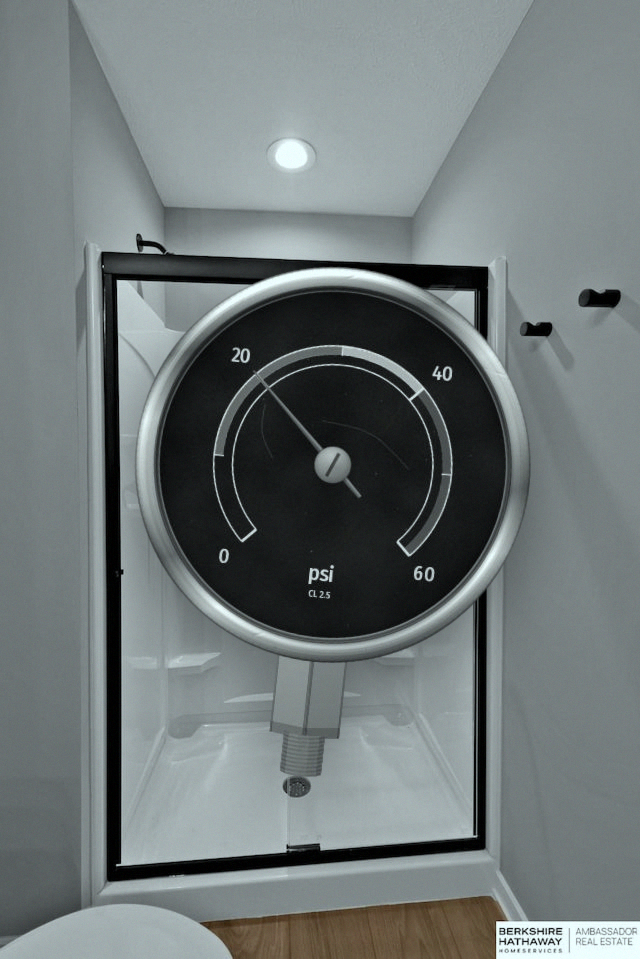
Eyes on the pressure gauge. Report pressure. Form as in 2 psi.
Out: 20 psi
